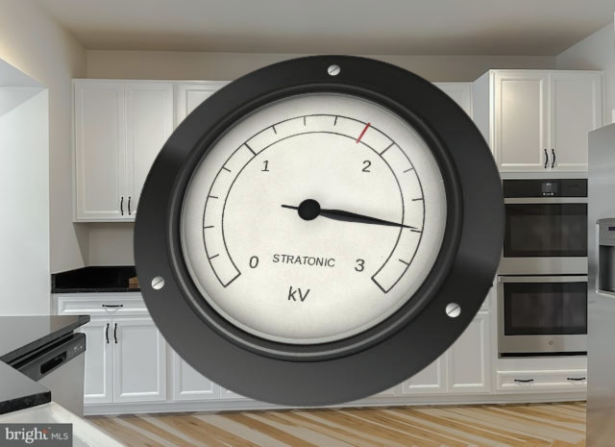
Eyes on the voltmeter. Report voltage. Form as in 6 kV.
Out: 2.6 kV
